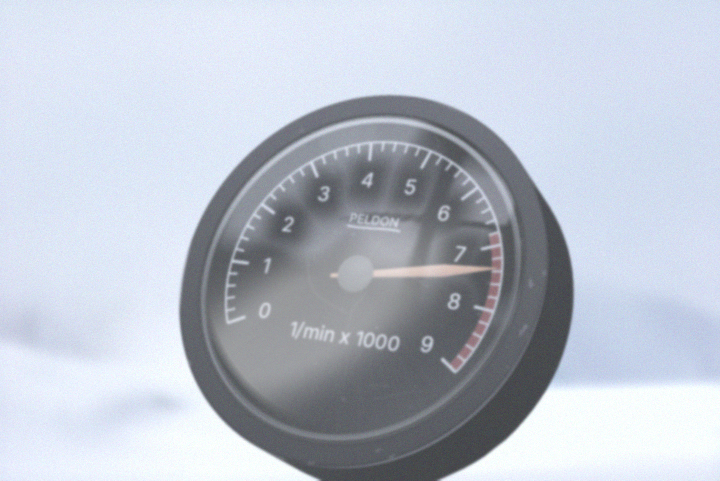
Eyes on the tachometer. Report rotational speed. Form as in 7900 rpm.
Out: 7400 rpm
